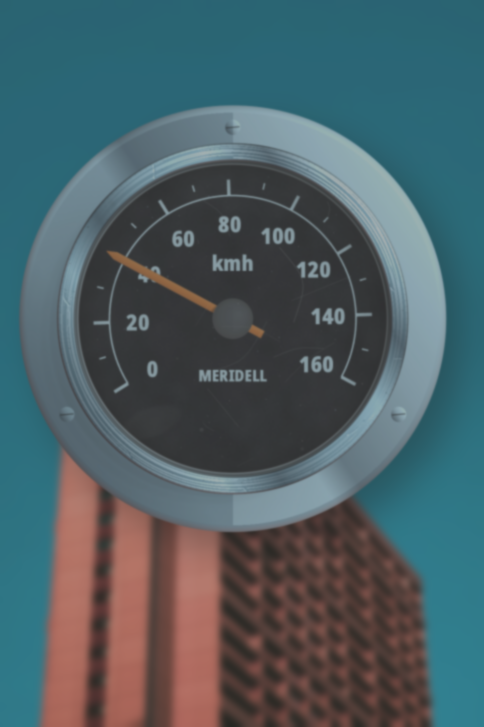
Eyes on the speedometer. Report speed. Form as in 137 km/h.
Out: 40 km/h
